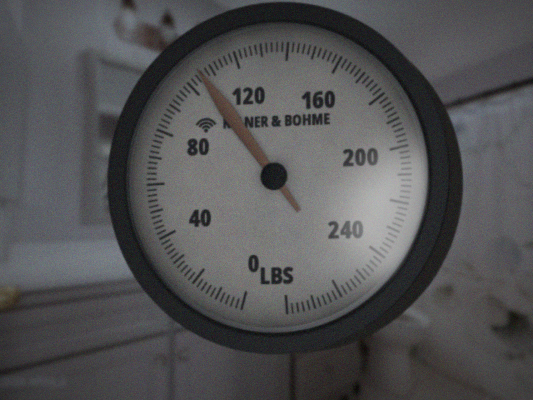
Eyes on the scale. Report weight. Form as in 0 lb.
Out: 106 lb
